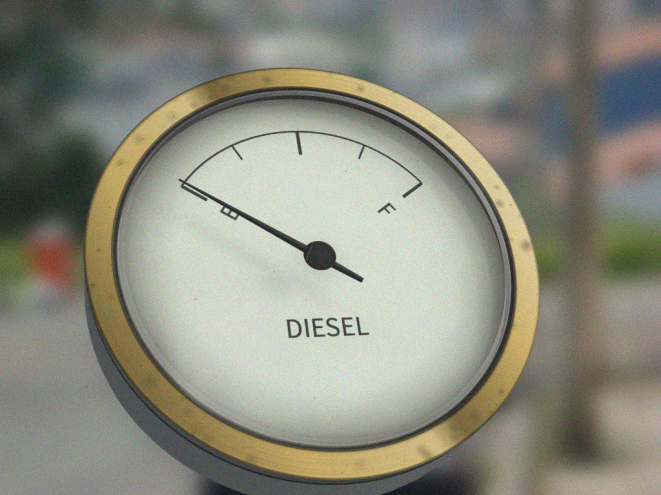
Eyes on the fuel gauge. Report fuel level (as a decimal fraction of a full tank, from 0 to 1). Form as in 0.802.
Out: 0
